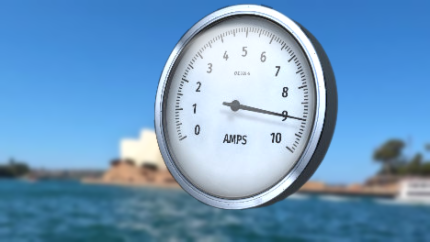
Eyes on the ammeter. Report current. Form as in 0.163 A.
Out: 9 A
